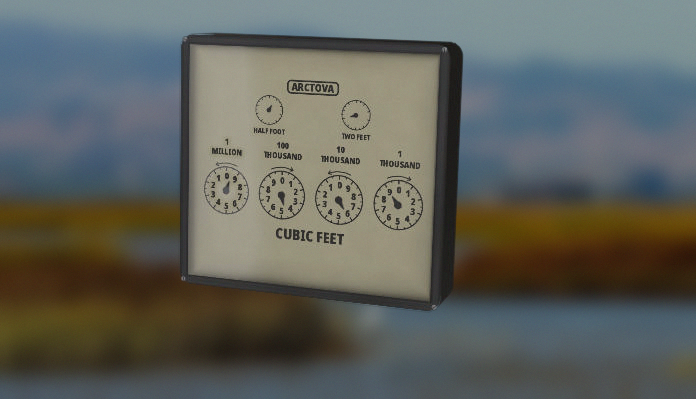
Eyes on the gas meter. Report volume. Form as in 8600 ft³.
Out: 945900 ft³
